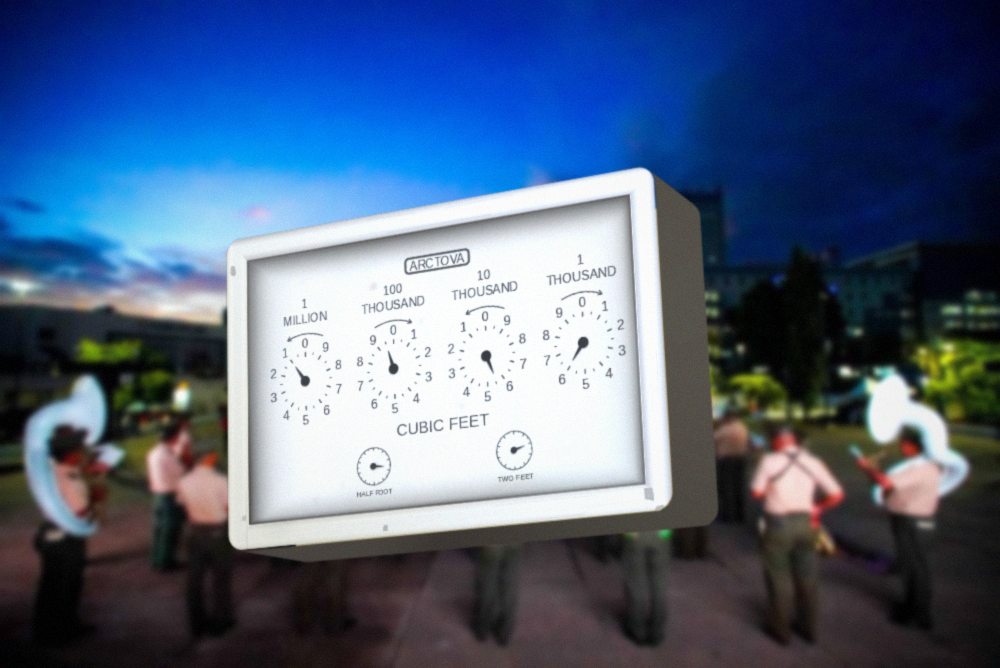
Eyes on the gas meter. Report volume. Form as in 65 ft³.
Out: 95600 ft³
